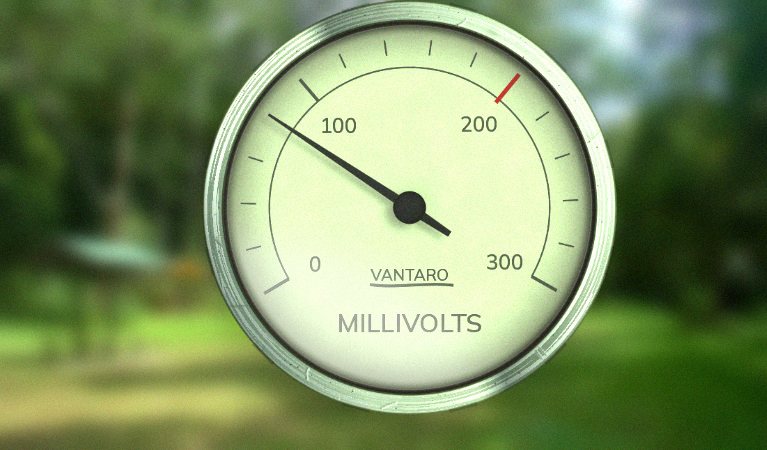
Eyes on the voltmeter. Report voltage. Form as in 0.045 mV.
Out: 80 mV
